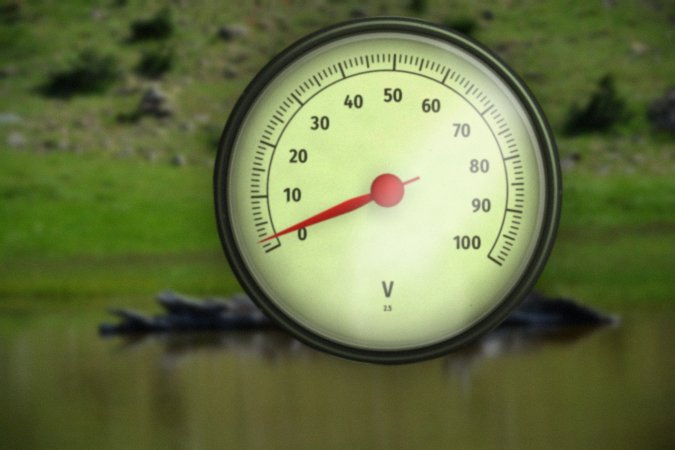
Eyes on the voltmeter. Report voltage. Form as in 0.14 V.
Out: 2 V
